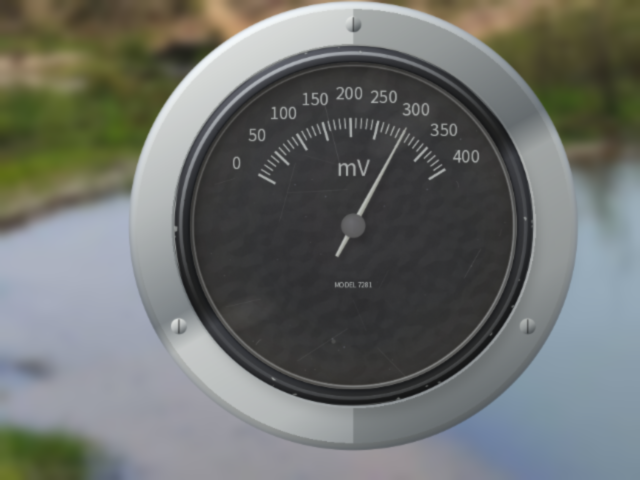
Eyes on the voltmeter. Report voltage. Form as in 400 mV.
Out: 300 mV
